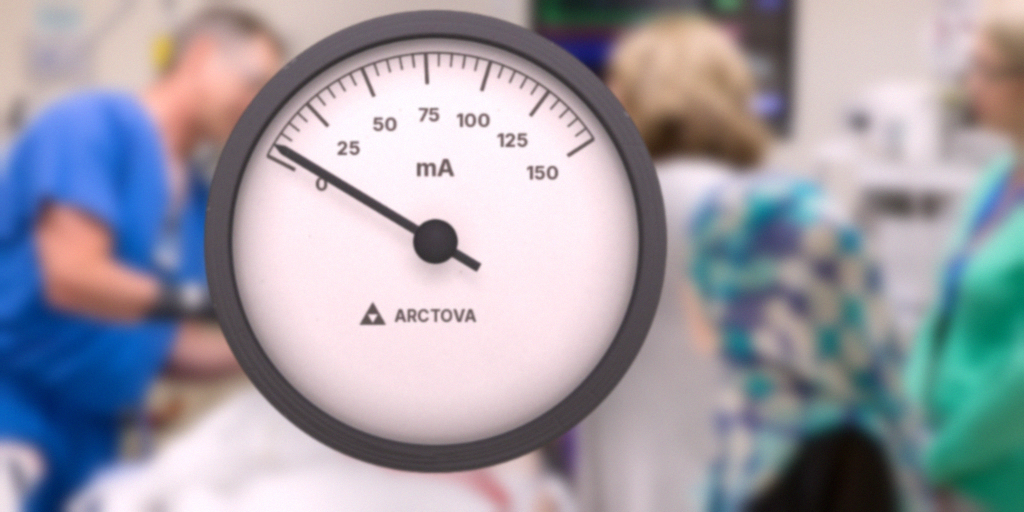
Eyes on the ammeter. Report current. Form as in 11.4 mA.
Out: 5 mA
